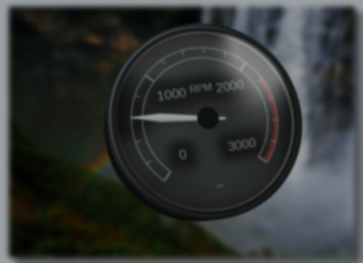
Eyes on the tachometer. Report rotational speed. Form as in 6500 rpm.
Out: 600 rpm
